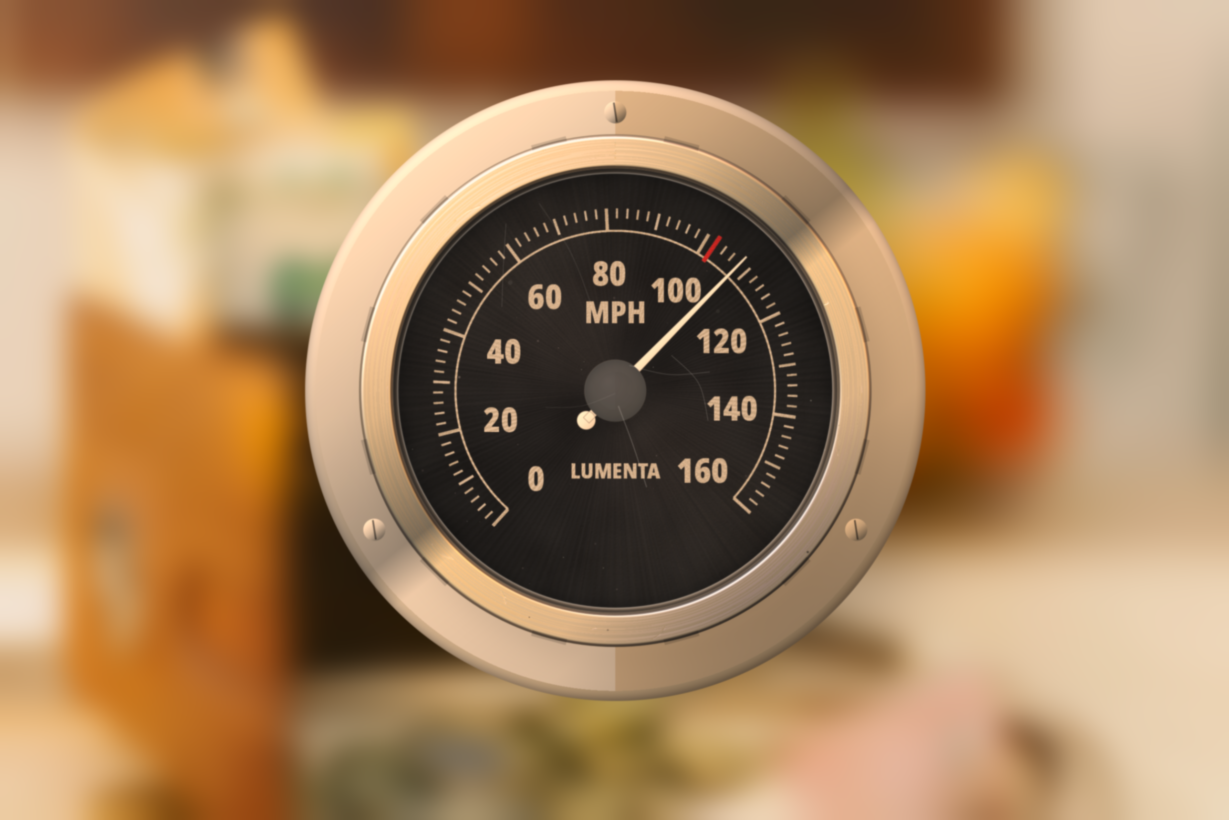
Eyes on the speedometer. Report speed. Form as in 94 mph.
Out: 108 mph
